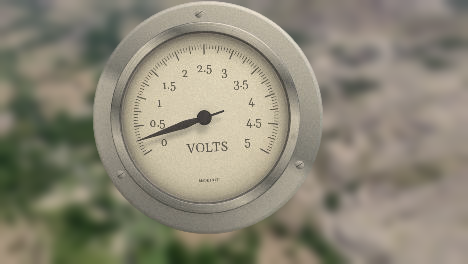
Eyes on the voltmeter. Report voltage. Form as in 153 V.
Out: 0.25 V
